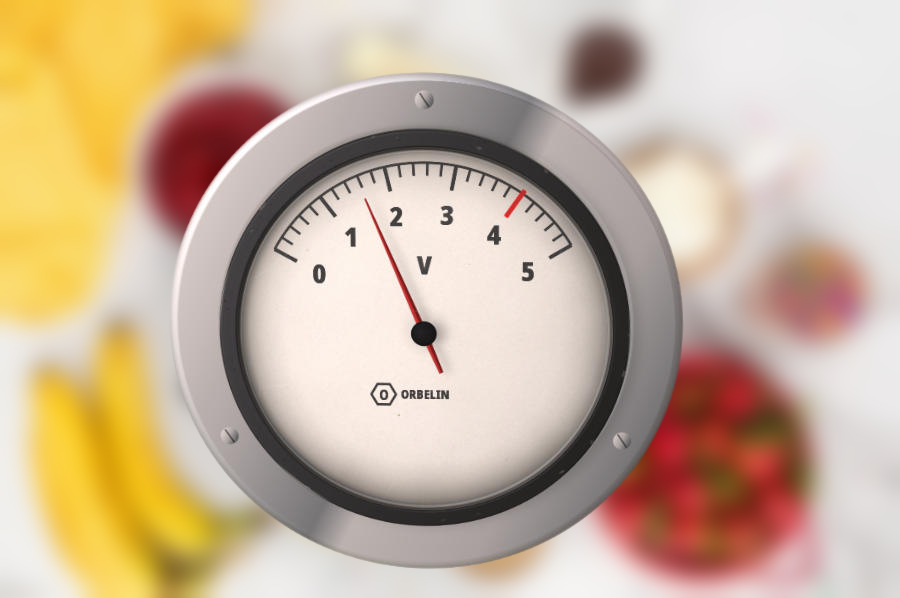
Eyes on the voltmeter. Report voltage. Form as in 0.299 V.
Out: 1.6 V
